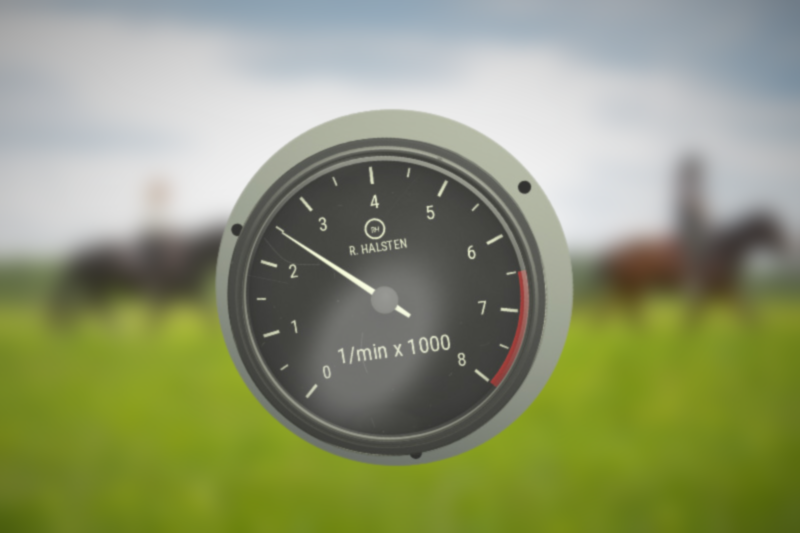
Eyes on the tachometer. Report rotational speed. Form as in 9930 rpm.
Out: 2500 rpm
